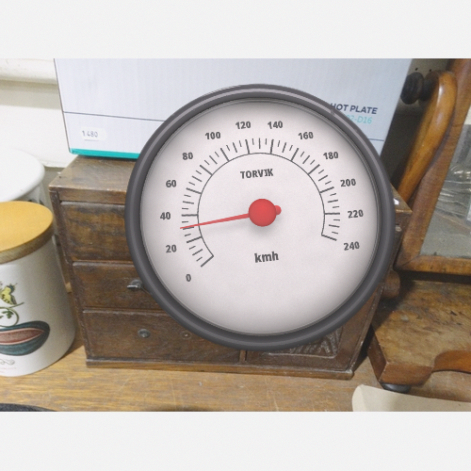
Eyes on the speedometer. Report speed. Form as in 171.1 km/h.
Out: 30 km/h
